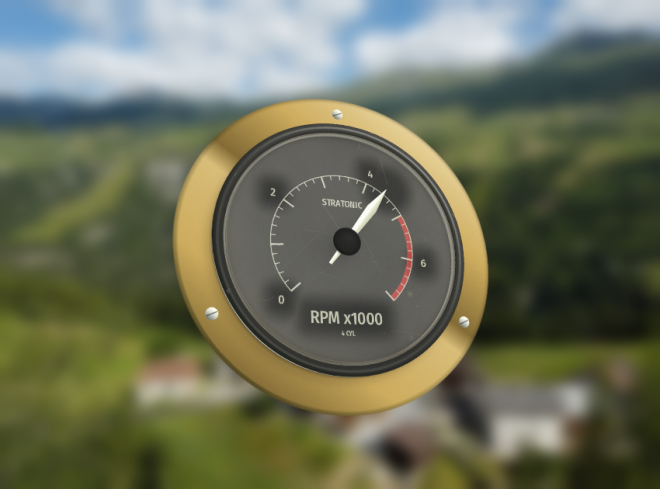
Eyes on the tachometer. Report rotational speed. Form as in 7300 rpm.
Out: 4400 rpm
